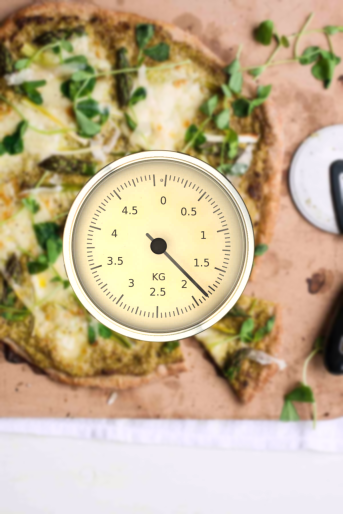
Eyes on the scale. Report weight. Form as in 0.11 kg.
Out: 1.85 kg
